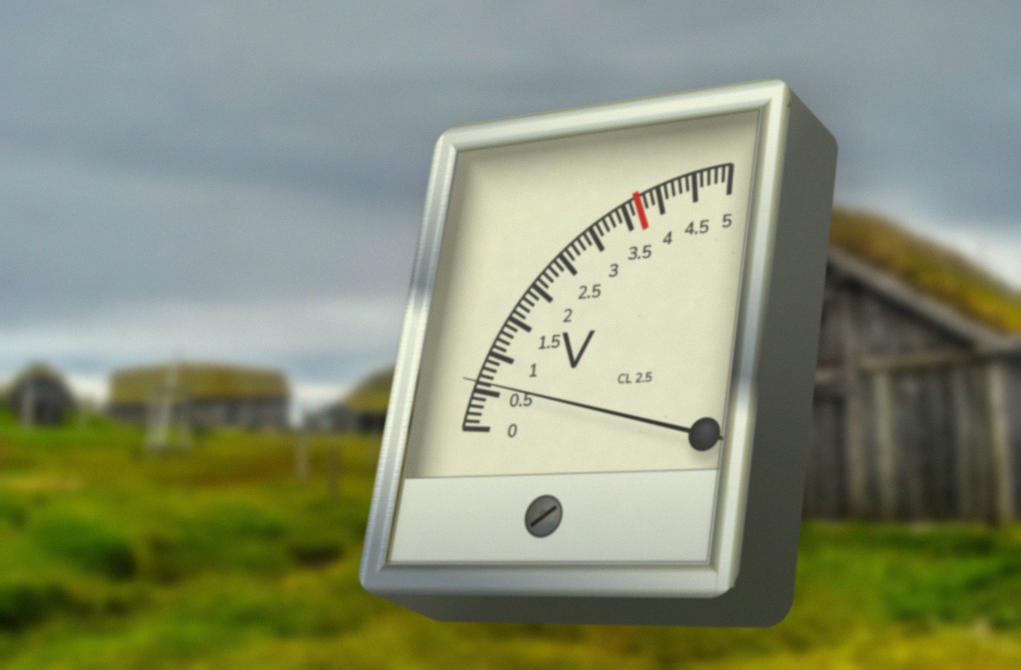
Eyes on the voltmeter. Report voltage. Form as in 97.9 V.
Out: 0.6 V
